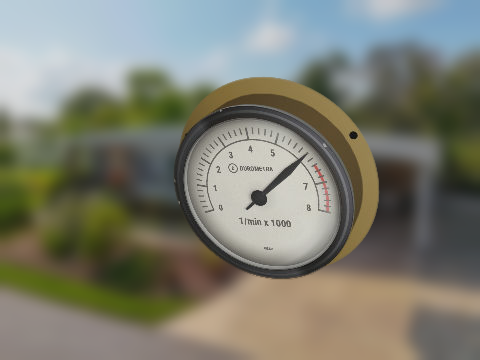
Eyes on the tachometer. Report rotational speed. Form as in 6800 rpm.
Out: 6000 rpm
